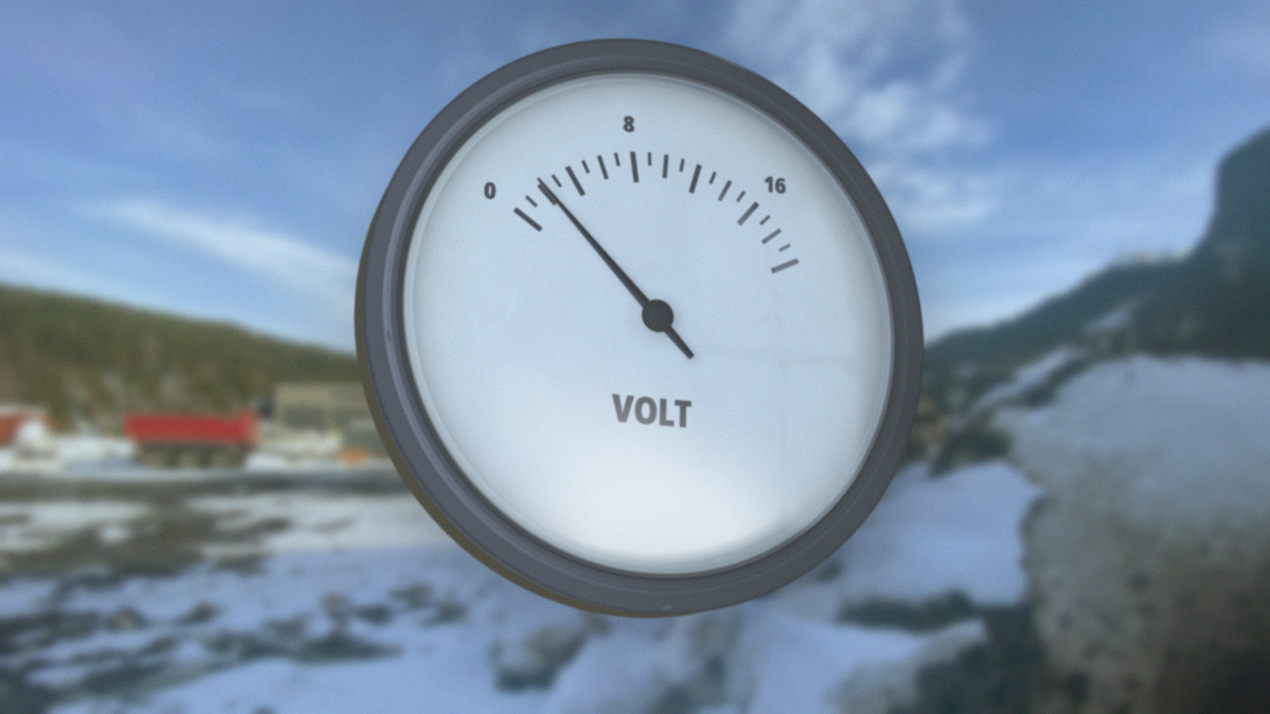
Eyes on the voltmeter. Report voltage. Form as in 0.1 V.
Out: 2 V
